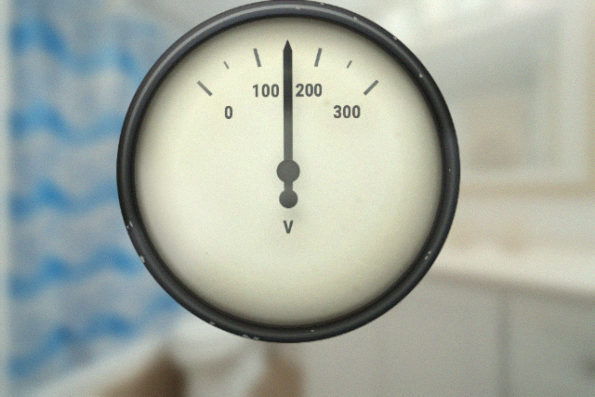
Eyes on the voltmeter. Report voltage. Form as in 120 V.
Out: 150 V
